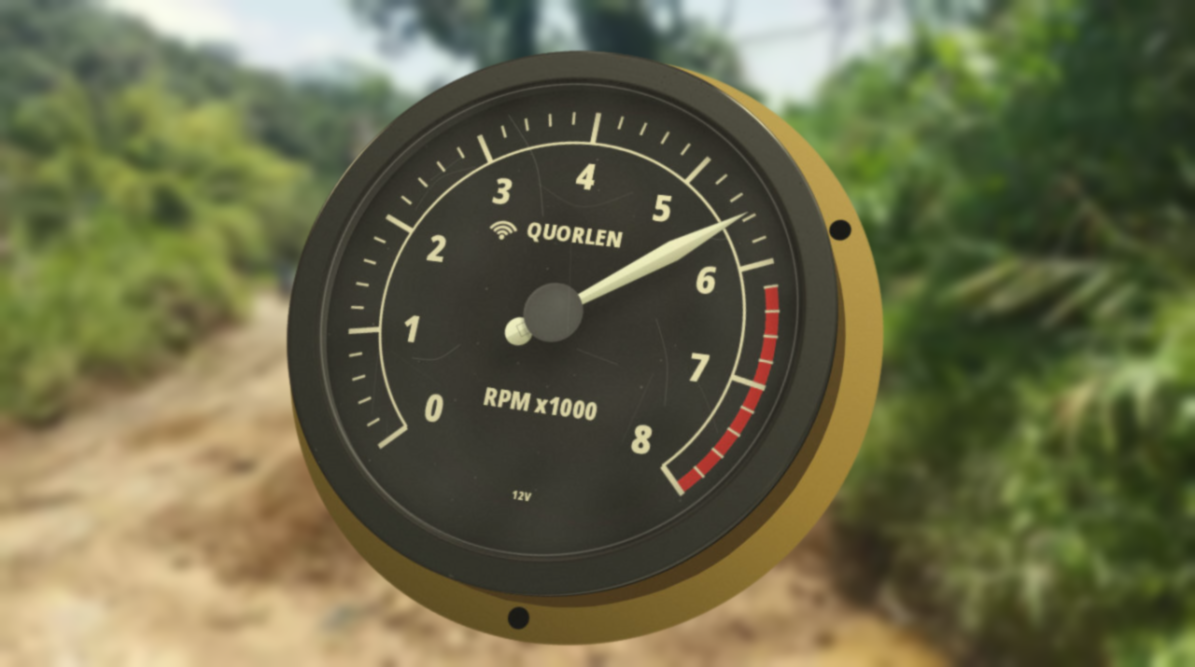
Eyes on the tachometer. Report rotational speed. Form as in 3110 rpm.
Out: 5600 rpm
